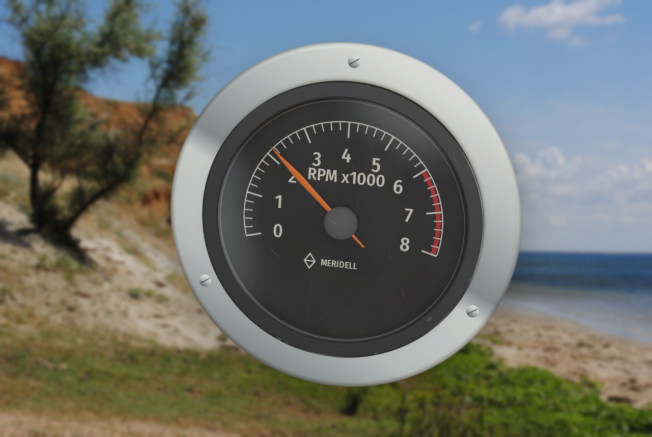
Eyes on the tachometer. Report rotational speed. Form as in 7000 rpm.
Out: 2200 rpm
